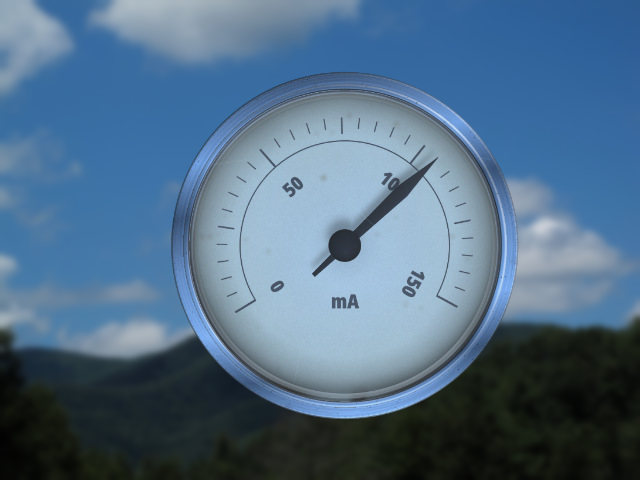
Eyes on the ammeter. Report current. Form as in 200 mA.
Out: 105 mA
